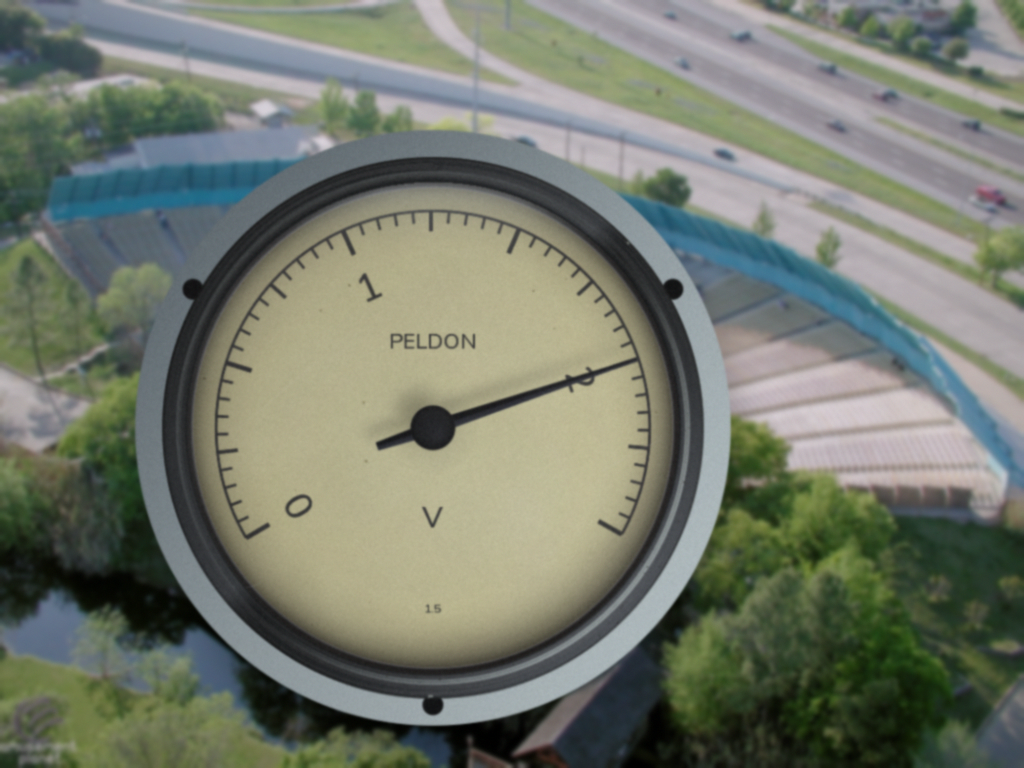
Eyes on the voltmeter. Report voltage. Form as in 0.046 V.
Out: 2 V
